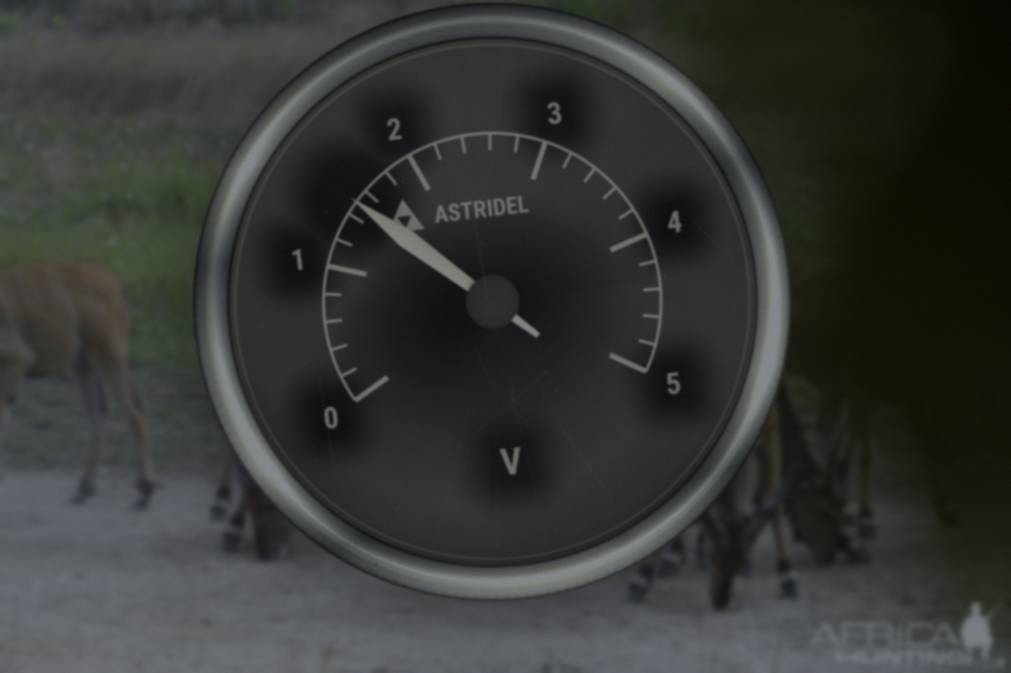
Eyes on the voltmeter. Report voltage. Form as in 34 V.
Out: 1.5 V
